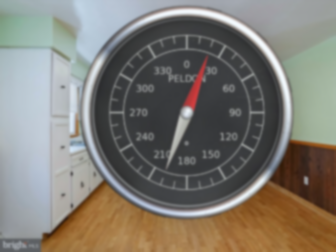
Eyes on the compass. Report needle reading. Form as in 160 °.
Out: 20 °
